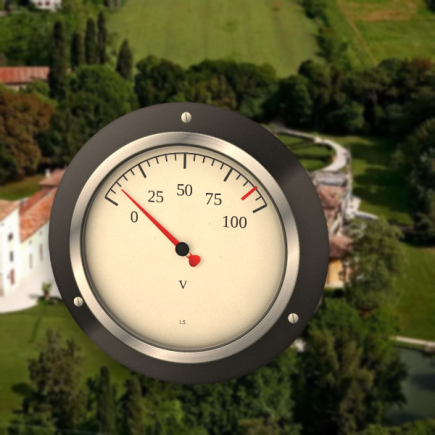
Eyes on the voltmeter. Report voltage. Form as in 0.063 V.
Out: 10 V
